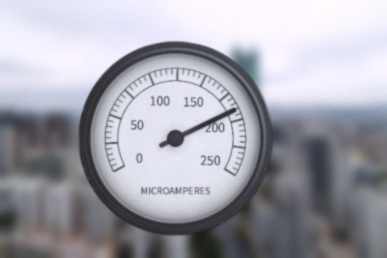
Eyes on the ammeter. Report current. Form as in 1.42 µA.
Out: 190 µA
